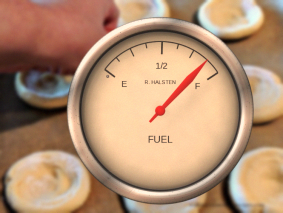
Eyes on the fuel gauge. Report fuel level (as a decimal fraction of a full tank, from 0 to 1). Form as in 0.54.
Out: 0.875
